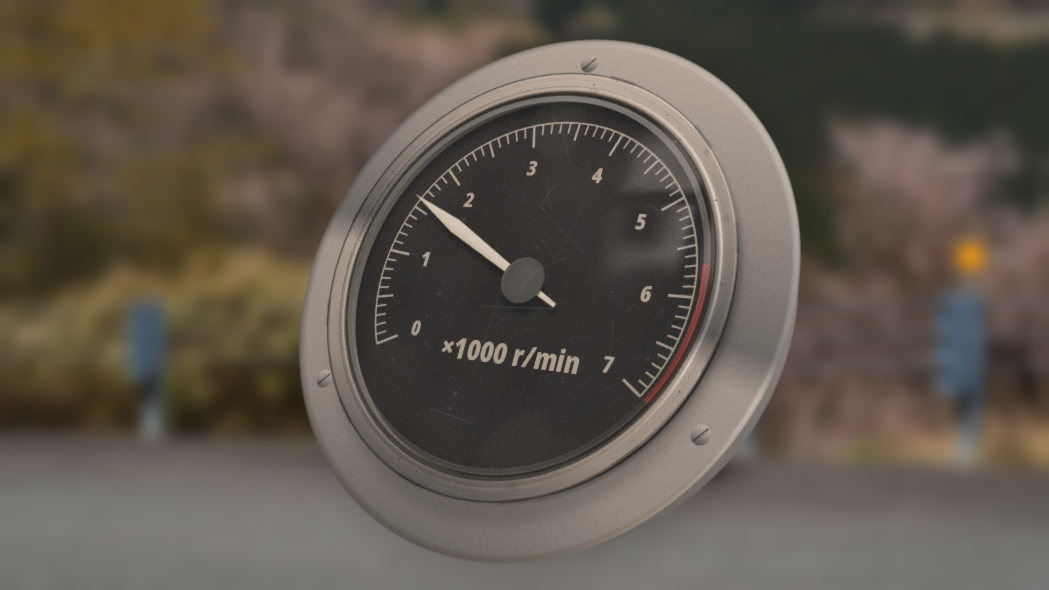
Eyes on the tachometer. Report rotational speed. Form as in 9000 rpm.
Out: 1600 rpm
